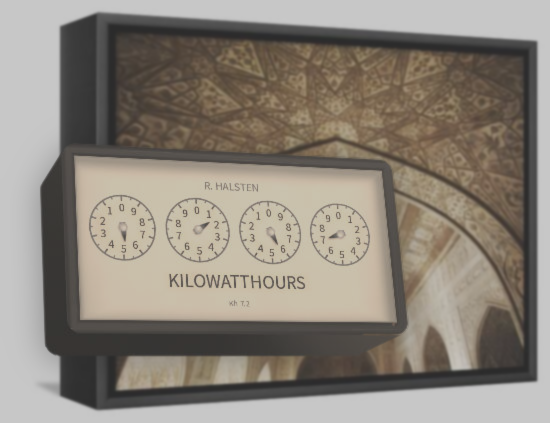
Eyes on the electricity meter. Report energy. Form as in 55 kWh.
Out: 5157 kWh
